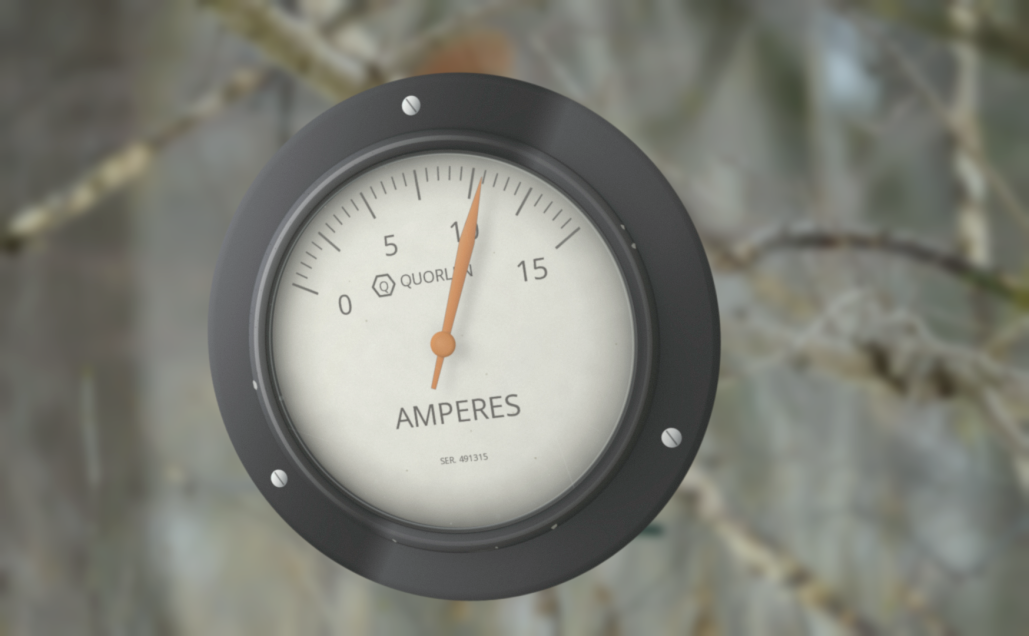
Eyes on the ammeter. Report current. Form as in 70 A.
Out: 10.5 A
